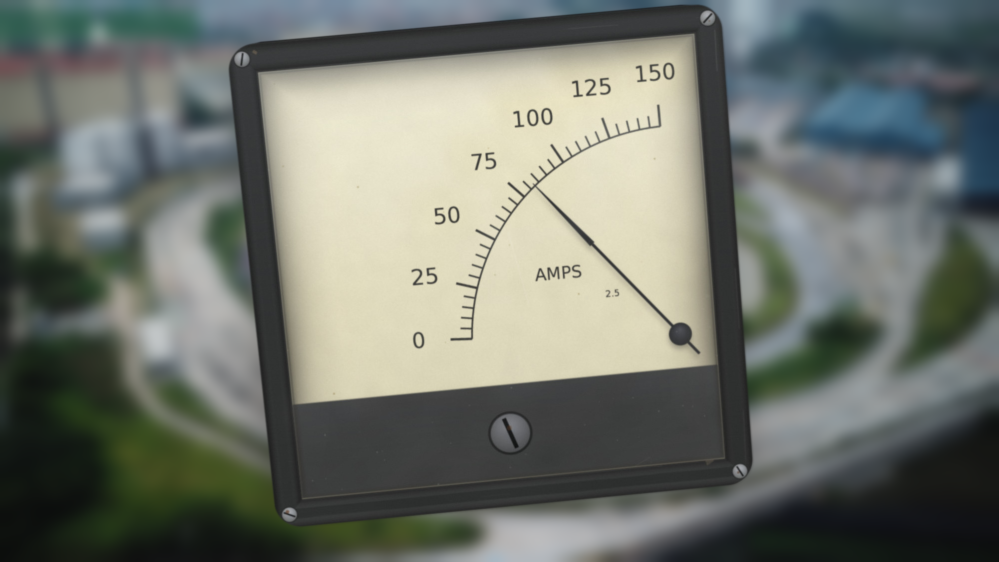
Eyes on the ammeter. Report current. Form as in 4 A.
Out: 82.5 A
